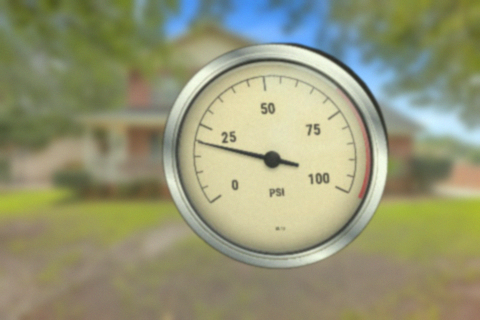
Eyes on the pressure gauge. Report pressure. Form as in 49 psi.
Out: 20 psi
